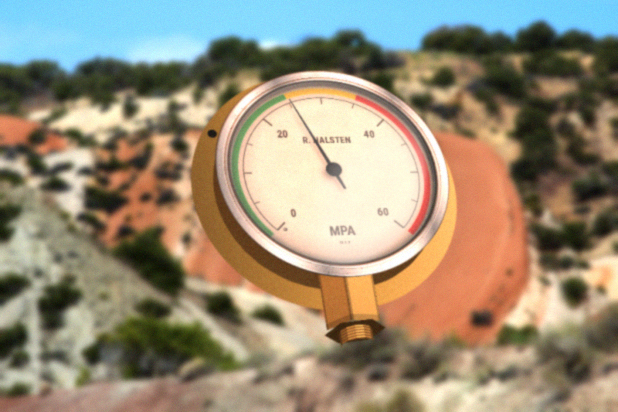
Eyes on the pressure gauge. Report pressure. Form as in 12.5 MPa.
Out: 25 MPa
